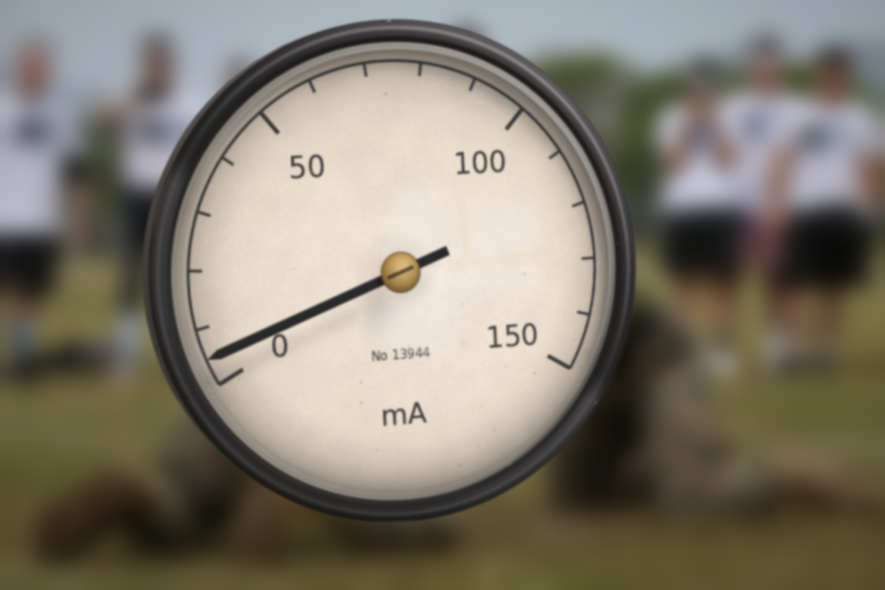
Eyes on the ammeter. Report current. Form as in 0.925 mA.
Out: 5 mA
